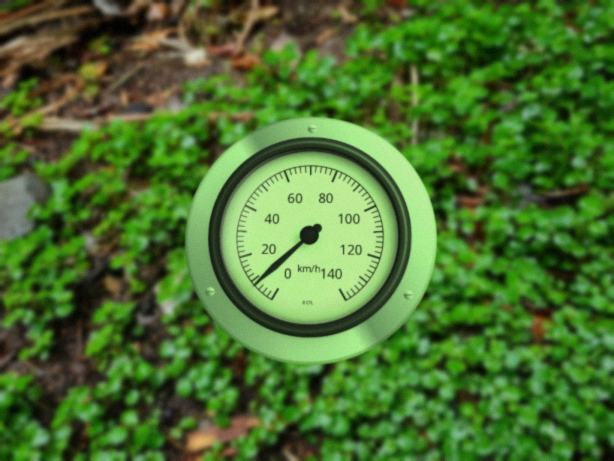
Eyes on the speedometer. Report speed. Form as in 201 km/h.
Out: 8 km/h
